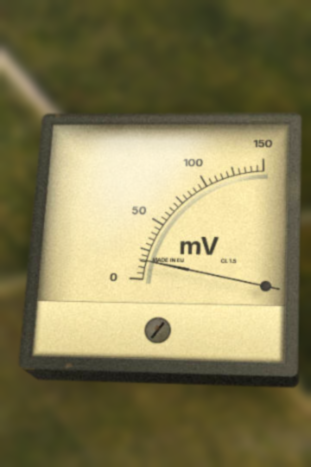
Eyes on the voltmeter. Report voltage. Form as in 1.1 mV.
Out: 15 mV
